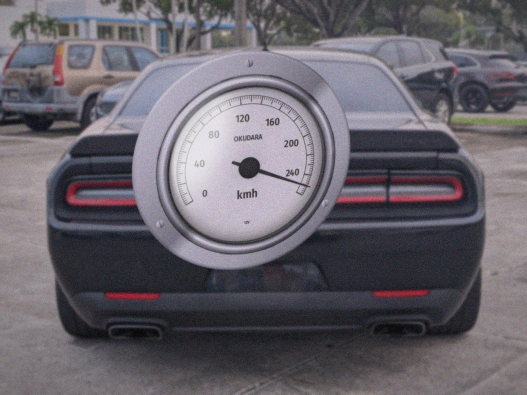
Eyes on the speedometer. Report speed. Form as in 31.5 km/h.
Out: 250 km/h
